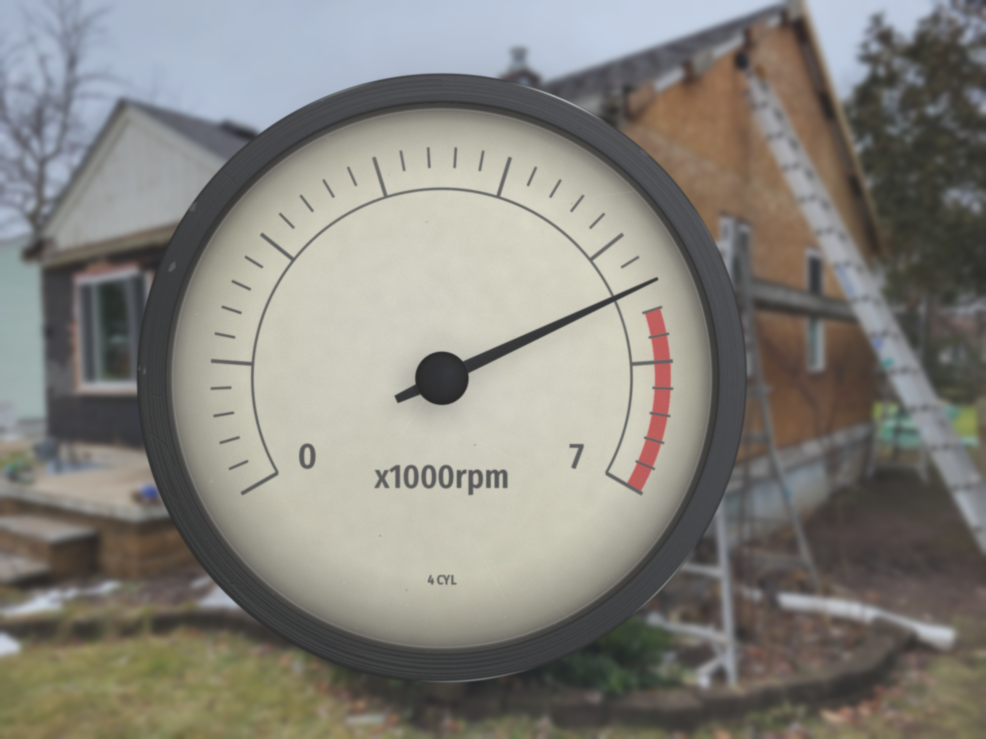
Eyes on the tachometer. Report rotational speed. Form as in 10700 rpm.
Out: 5400 rpm
